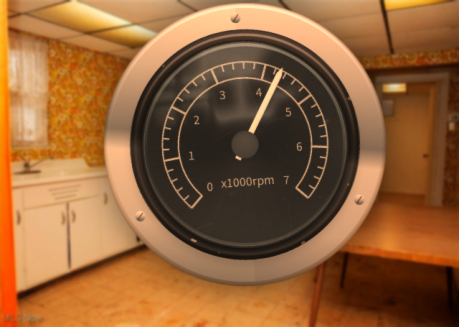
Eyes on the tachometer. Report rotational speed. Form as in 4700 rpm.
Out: 4300 rpm
